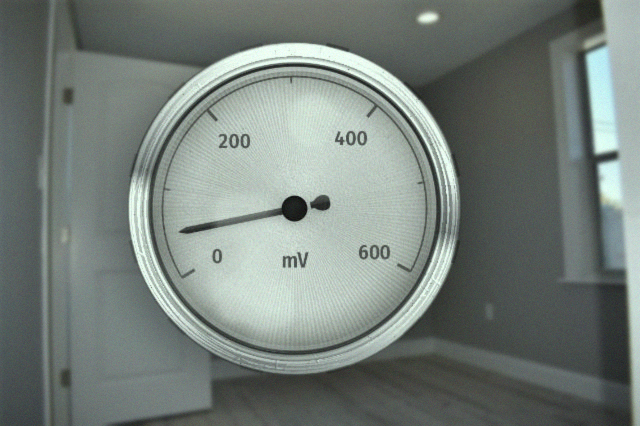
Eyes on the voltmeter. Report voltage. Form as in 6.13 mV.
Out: 50 mV
